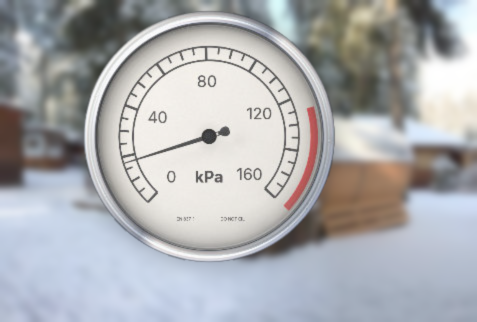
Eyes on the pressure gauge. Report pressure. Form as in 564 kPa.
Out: 17.5 kPa
